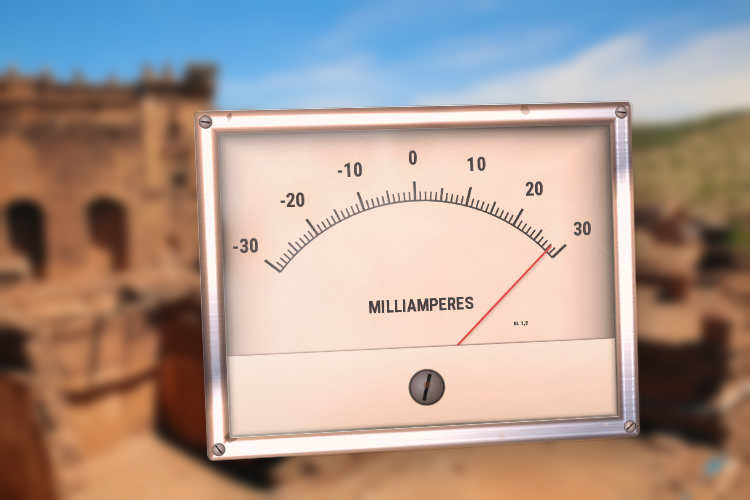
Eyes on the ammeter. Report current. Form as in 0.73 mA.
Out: 28 mA
